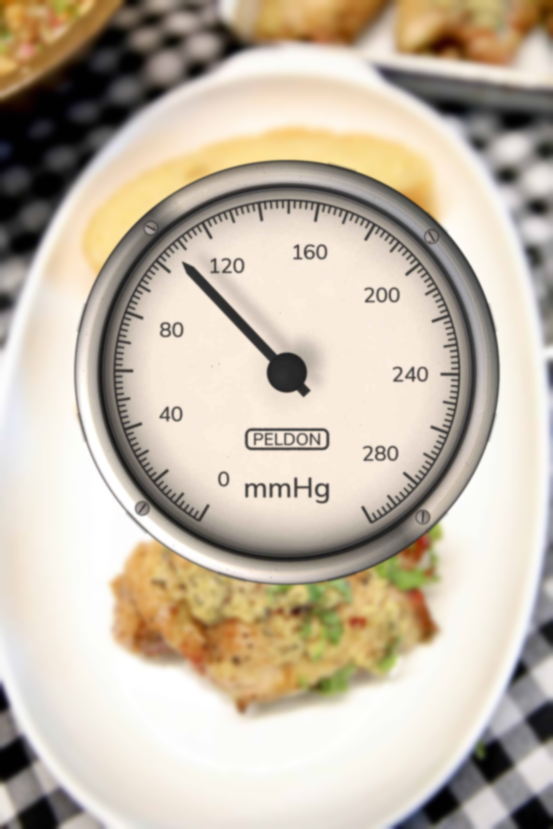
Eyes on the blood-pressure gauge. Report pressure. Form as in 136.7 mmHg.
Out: 106 mmHg
